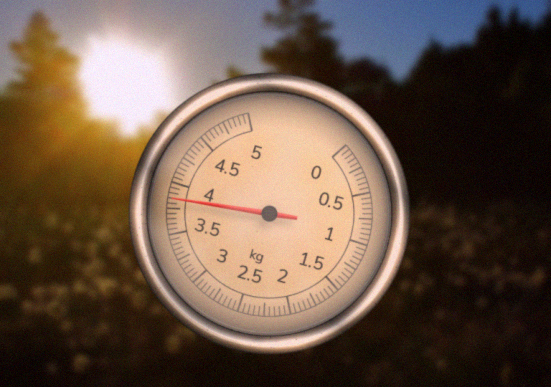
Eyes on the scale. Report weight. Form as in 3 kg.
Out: 3.85 kg
